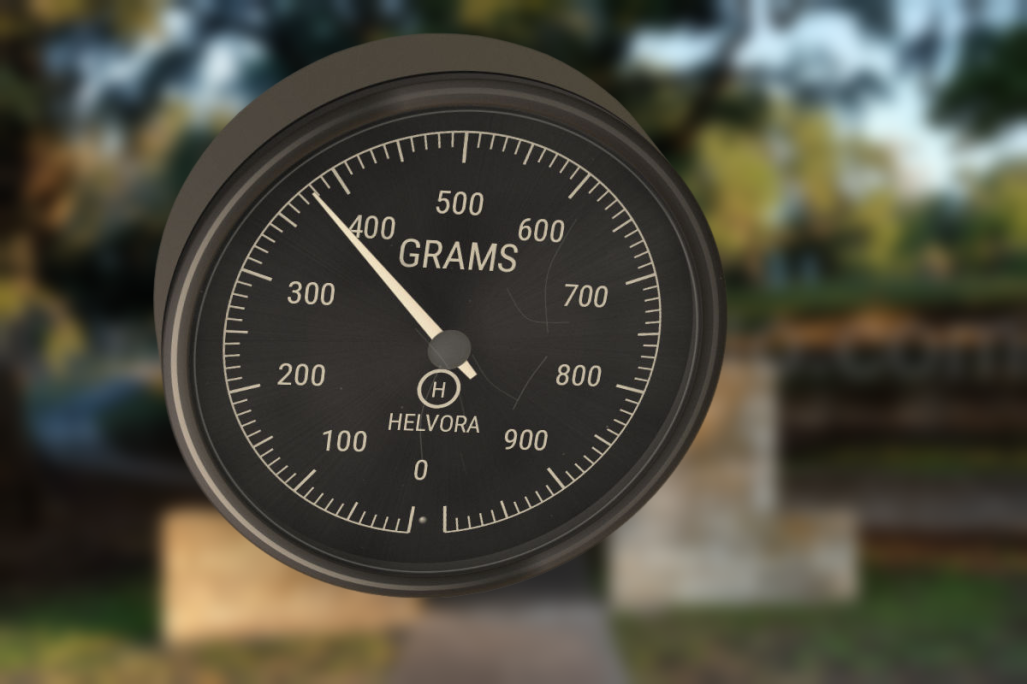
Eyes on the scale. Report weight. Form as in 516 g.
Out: 380 g
